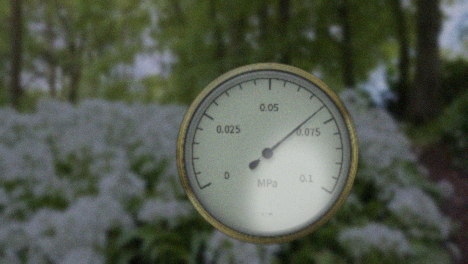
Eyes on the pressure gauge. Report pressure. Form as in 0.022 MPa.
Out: 0.07 MPa
